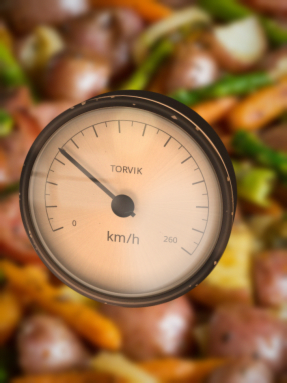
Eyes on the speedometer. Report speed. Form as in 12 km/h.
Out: 70 km/h
